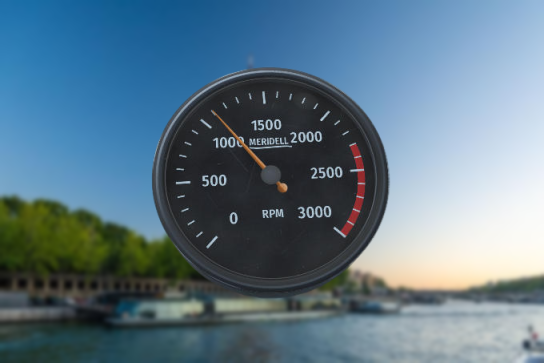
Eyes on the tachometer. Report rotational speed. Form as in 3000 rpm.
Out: 1100 rpm
